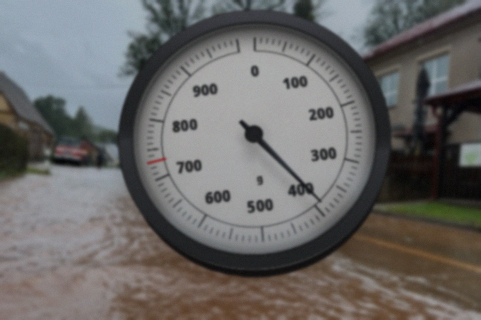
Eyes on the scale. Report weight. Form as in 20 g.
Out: 390 g
